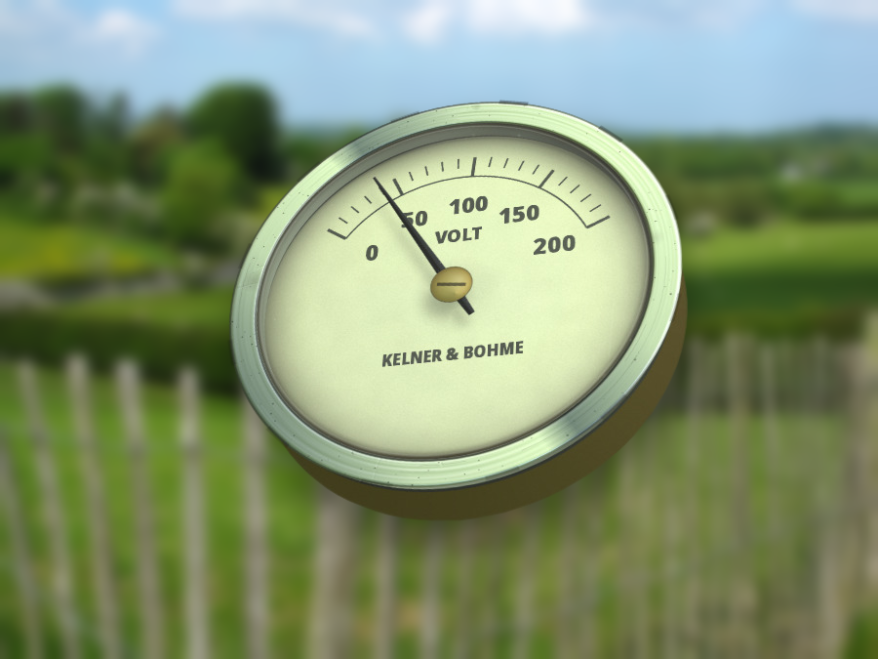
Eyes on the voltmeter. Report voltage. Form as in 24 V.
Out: 40 V
